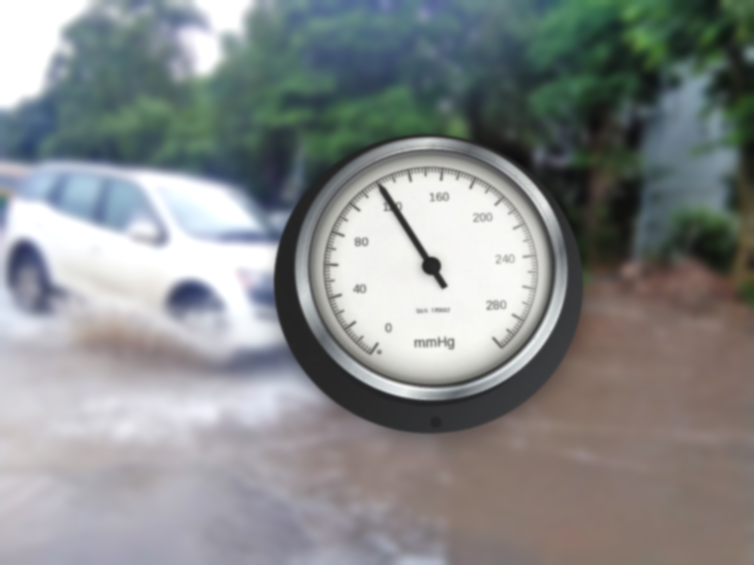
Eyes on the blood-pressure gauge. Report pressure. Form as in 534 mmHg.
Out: 120 mmHg
